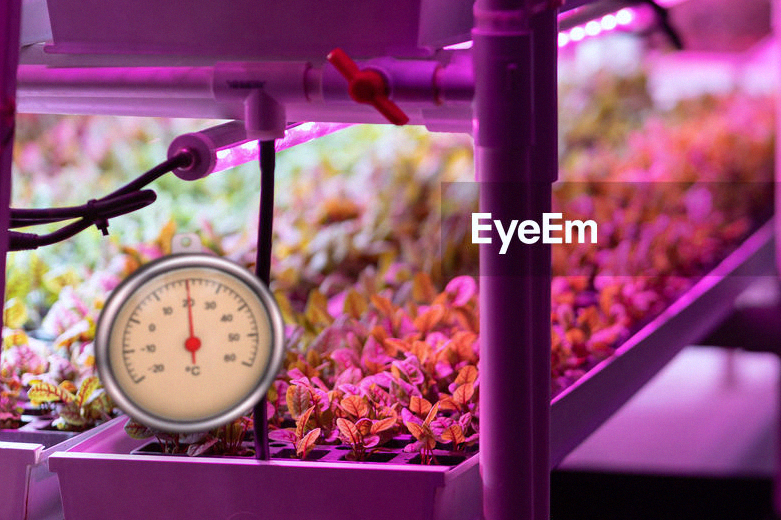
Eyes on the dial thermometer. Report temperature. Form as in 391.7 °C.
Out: 20 °C
